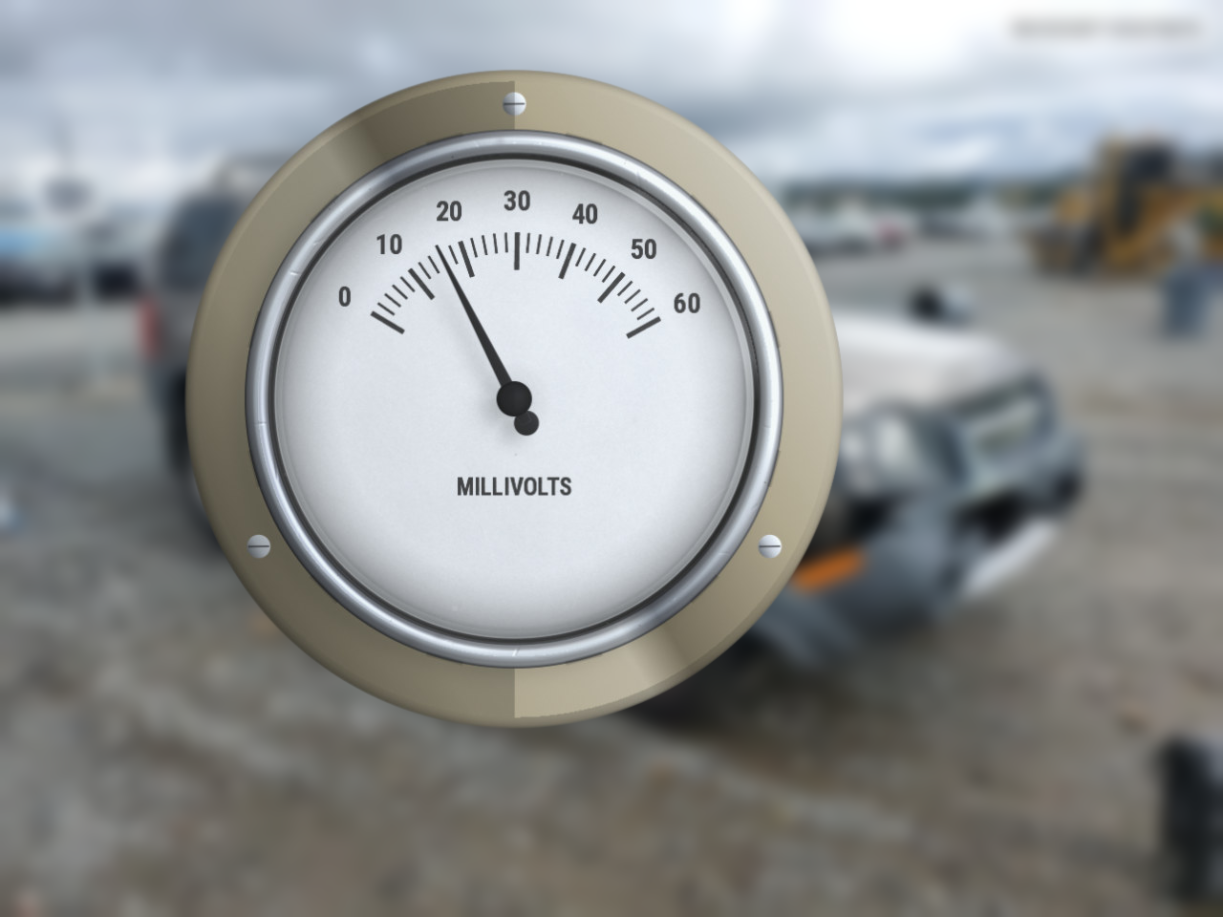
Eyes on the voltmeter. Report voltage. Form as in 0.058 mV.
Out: 16 mV
